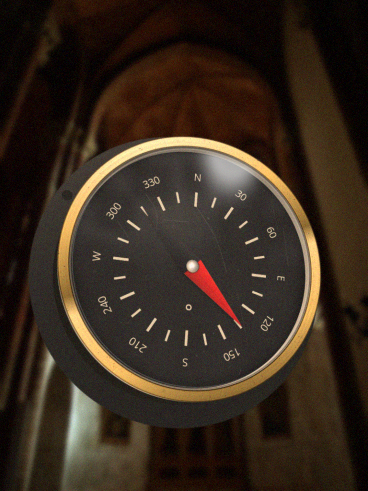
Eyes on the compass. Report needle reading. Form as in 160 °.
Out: 135 °
